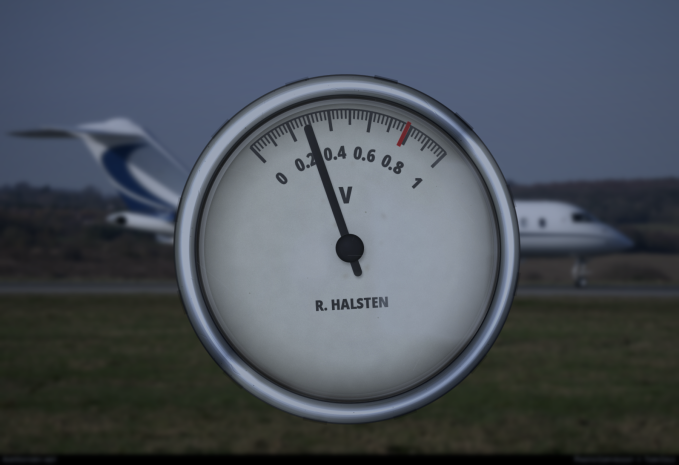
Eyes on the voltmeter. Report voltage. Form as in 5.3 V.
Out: 0.28 V
